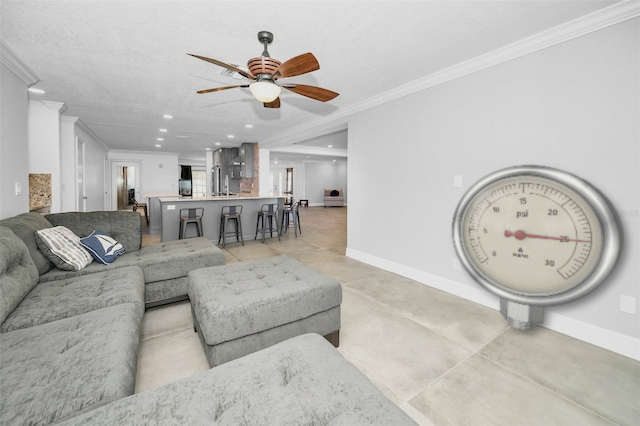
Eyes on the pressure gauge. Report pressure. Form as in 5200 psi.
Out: 25 psi
